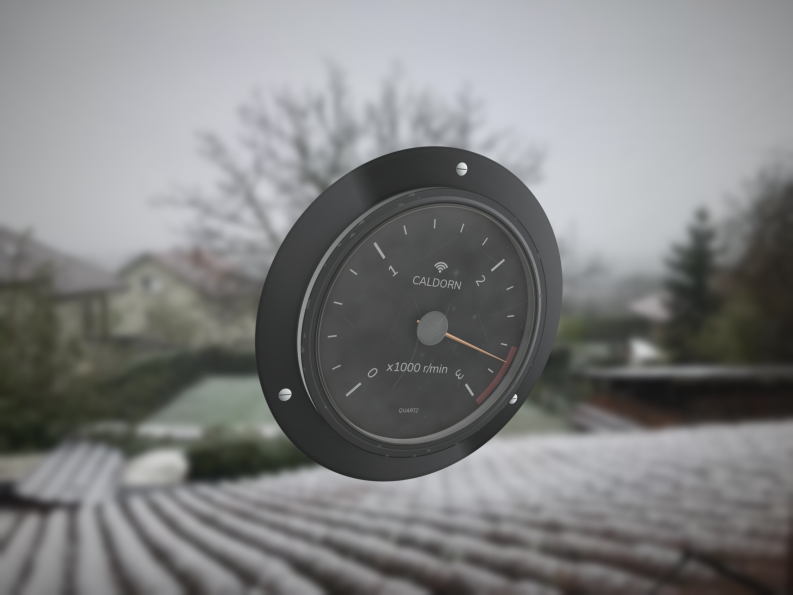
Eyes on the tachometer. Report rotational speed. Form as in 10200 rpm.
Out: 2700 rpm
